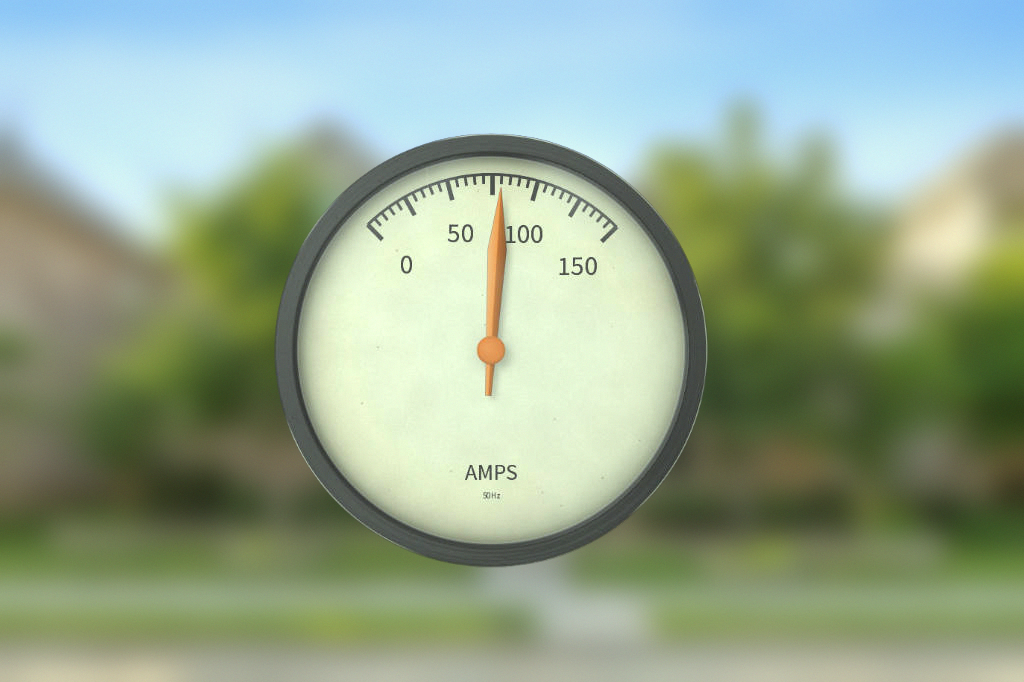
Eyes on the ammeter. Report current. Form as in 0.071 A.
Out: 80 A
